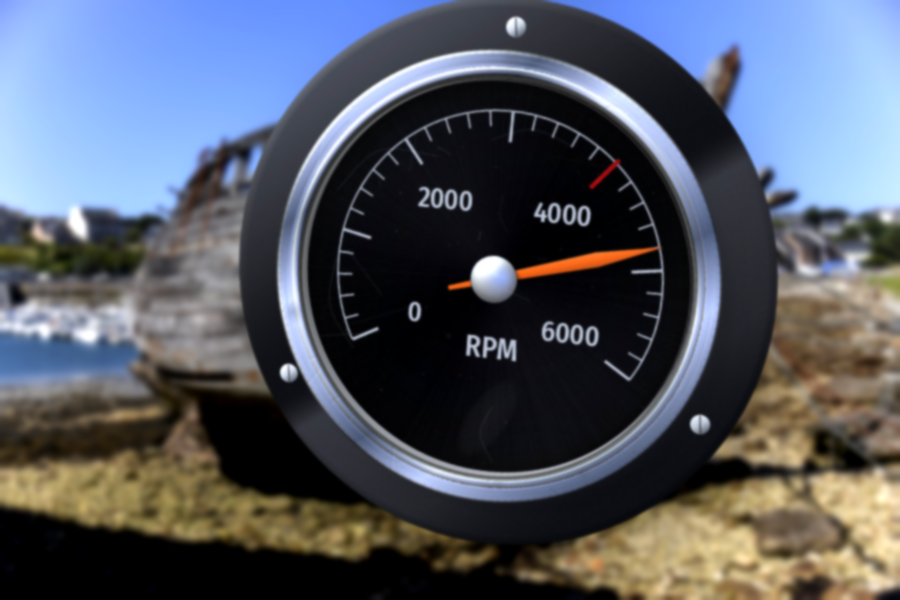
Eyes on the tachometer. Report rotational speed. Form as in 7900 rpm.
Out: 4800 rpm
